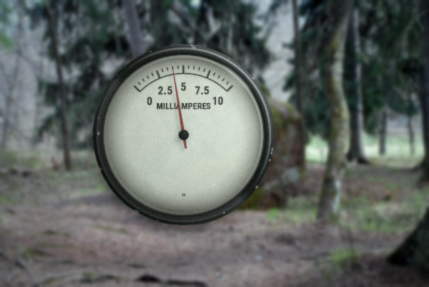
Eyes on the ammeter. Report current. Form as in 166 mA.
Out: 4 mA
